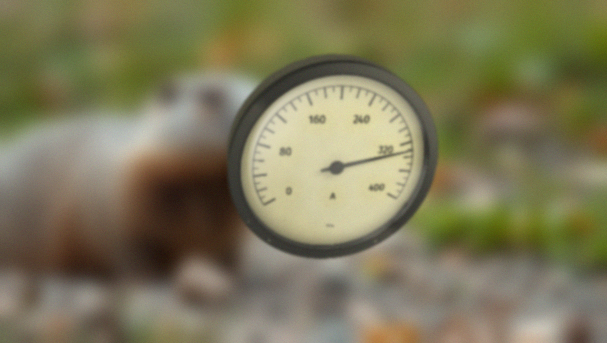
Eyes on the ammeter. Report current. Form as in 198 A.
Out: 330 A
